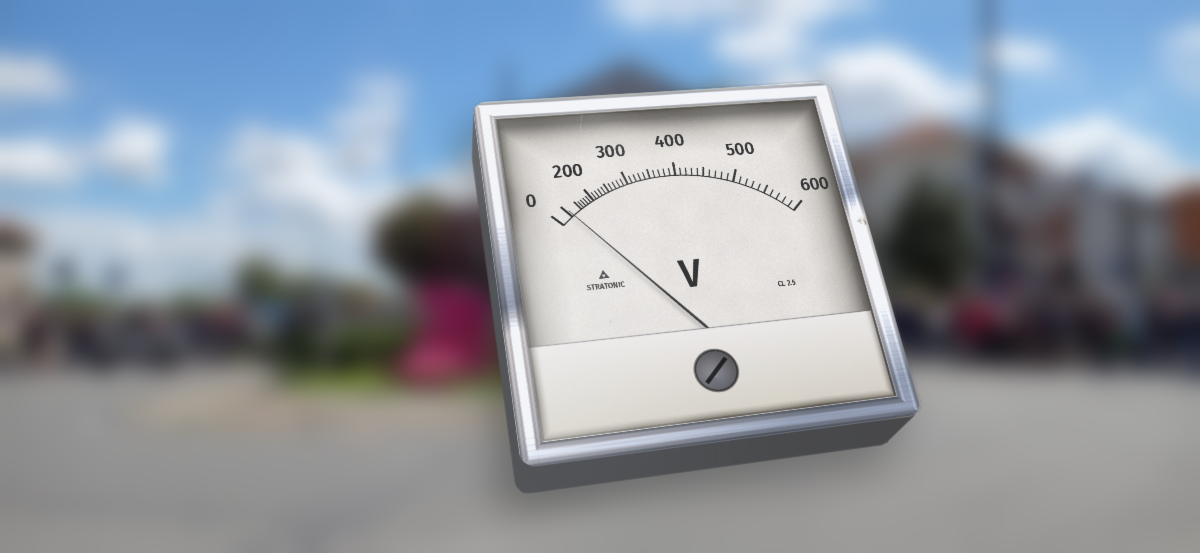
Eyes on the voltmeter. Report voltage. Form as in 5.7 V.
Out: 100 V
